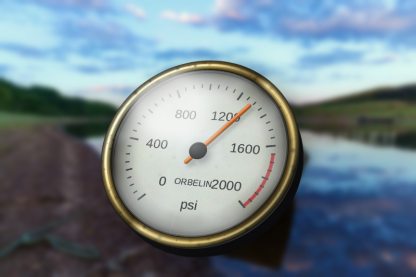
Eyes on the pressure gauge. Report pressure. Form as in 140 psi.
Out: 1300 psi
